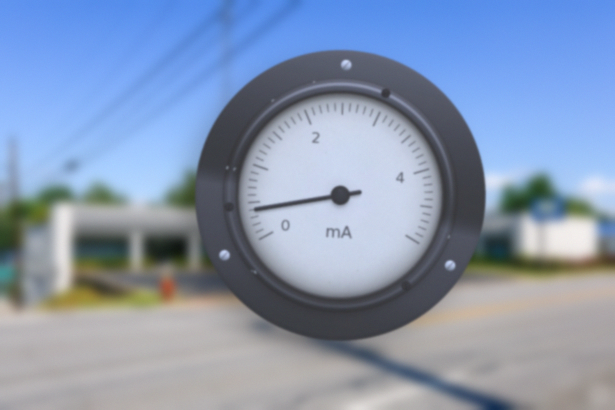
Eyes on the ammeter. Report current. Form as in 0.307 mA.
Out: 0.4 mA
